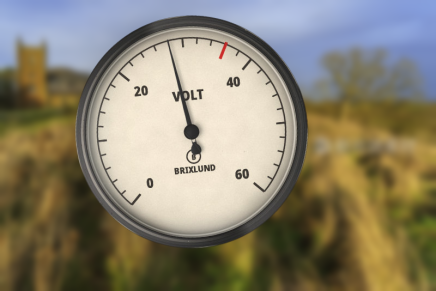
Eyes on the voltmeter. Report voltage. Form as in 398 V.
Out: 28 V
